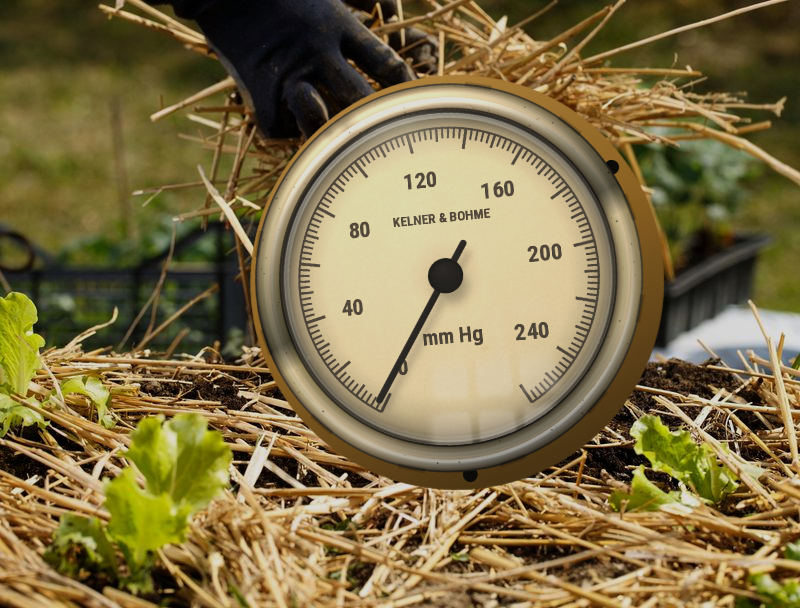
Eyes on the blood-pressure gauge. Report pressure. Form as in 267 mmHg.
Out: 2 mmHg
